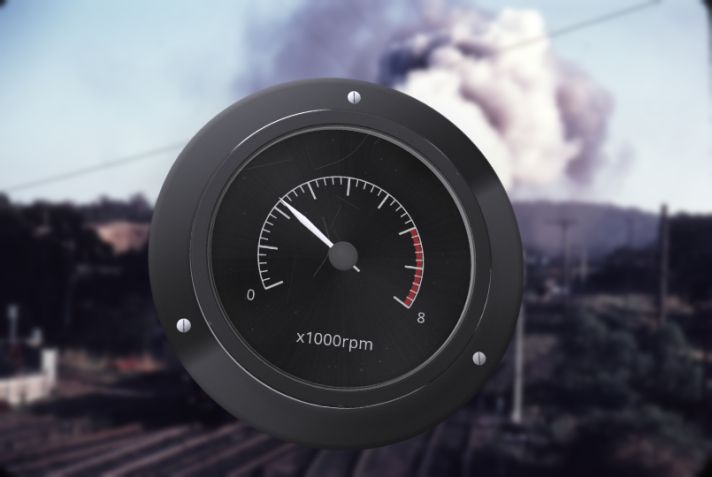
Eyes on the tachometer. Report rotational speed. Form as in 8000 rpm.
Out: 2200 rpm
